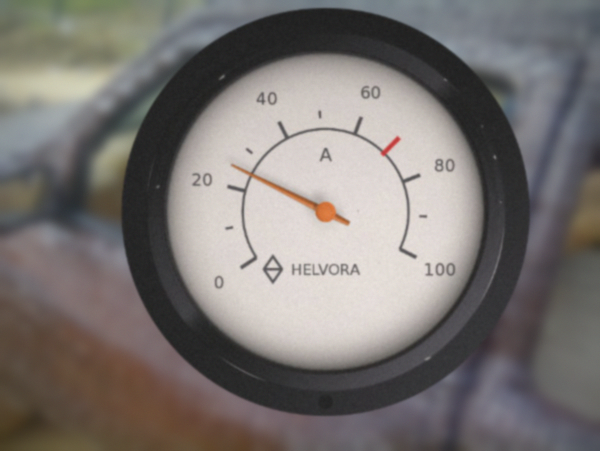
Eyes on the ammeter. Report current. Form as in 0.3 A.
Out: 25 A
